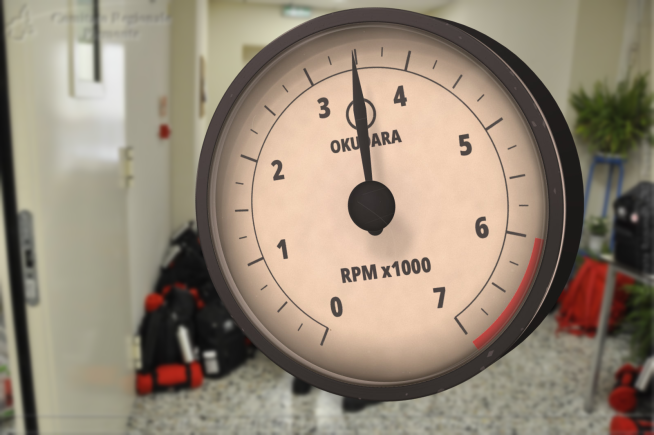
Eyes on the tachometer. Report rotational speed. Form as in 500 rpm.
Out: 3500 rpm
